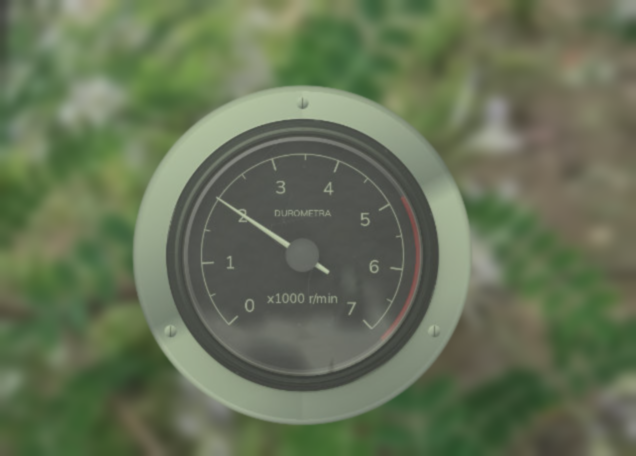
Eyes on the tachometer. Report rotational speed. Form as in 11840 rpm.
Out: 2000 rpm
